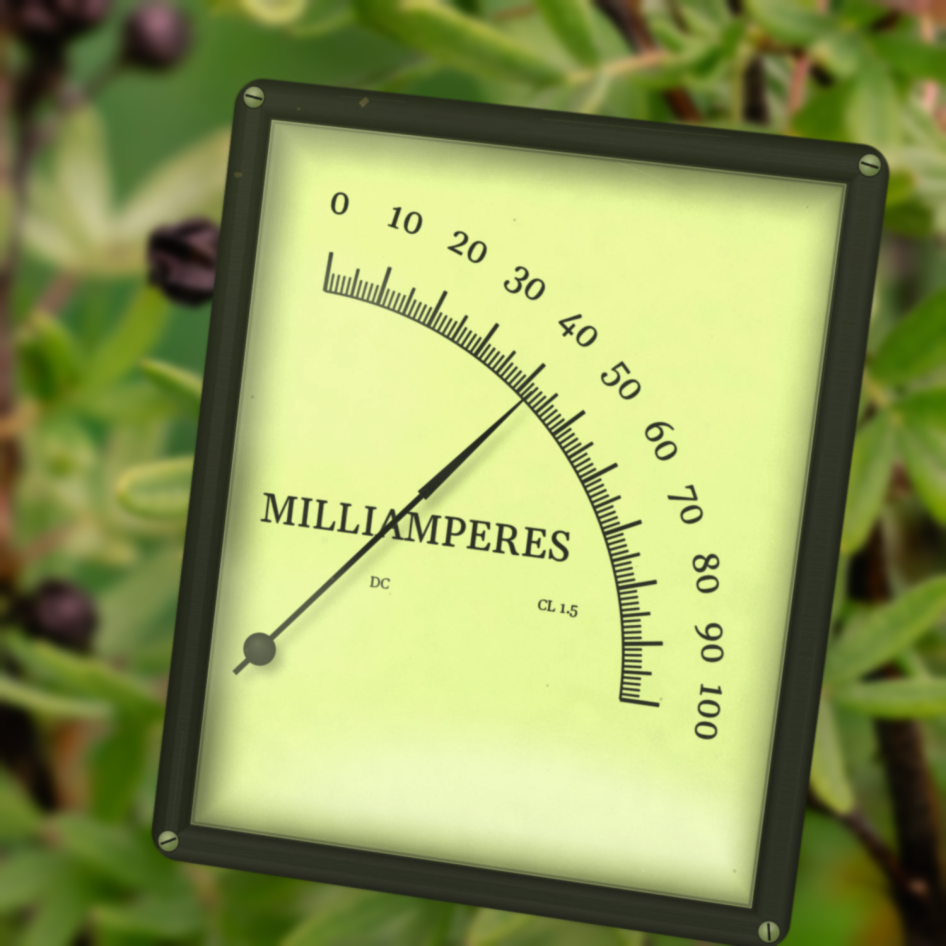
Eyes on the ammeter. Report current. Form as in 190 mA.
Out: 42 mA
